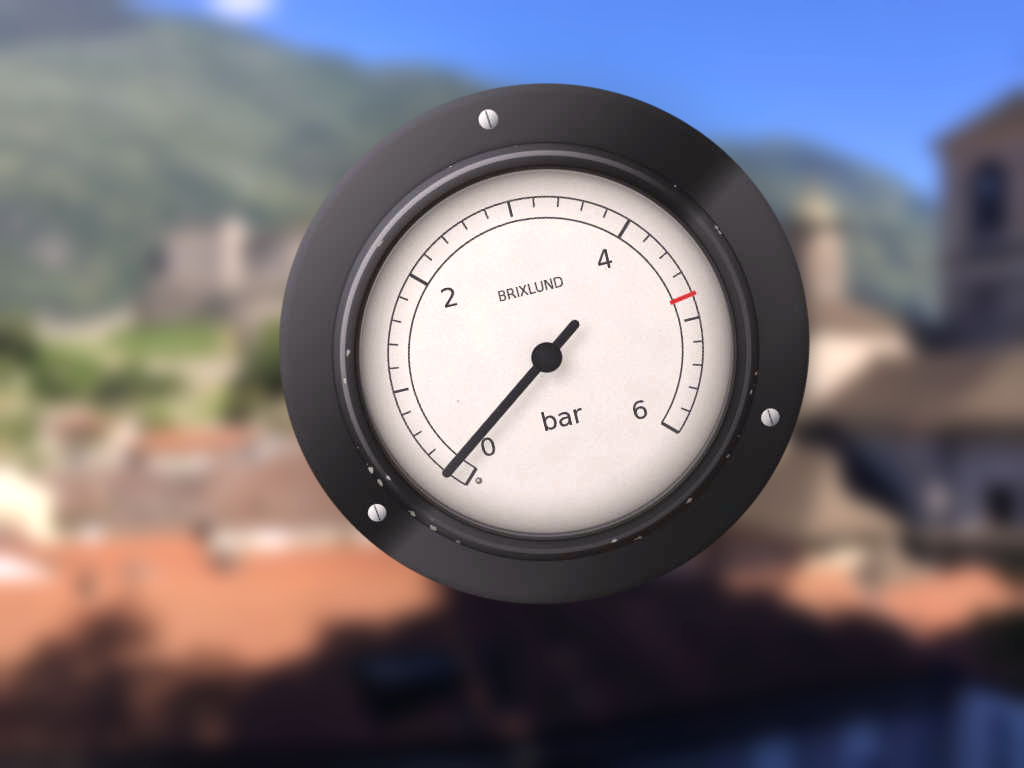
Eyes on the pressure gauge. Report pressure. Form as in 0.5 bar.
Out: 0.2 bar
